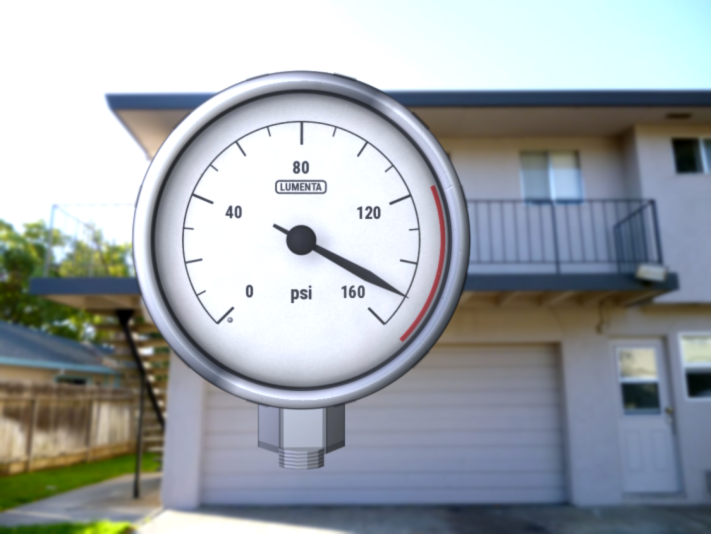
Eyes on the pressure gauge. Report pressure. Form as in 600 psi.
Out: 150 psi
